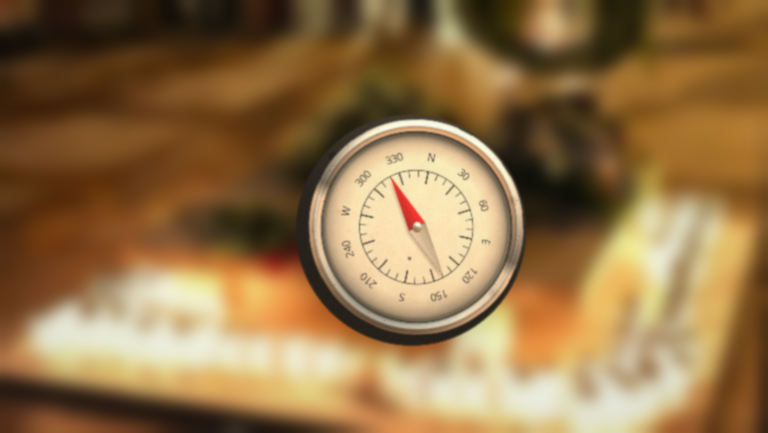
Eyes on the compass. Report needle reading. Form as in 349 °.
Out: 320 °
